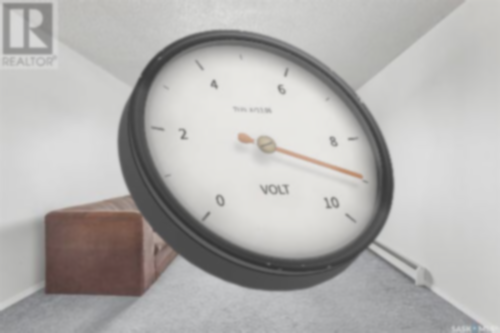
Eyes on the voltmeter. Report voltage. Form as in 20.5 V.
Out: 9 V
